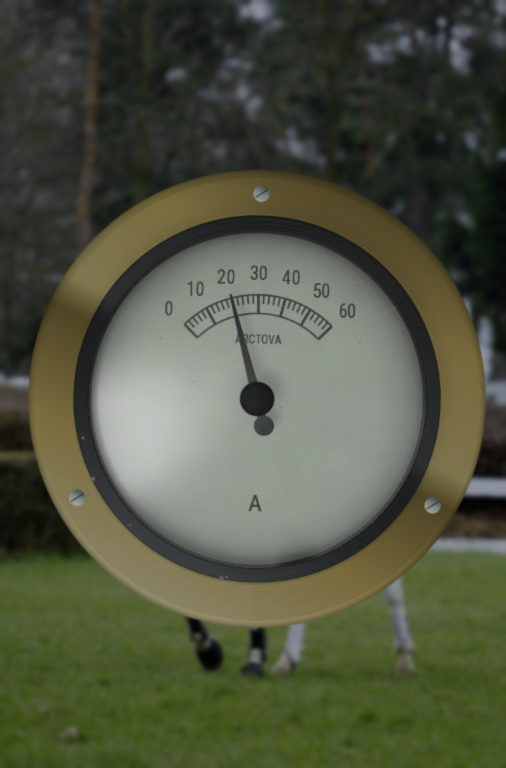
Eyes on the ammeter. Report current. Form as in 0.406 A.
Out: 20 A
